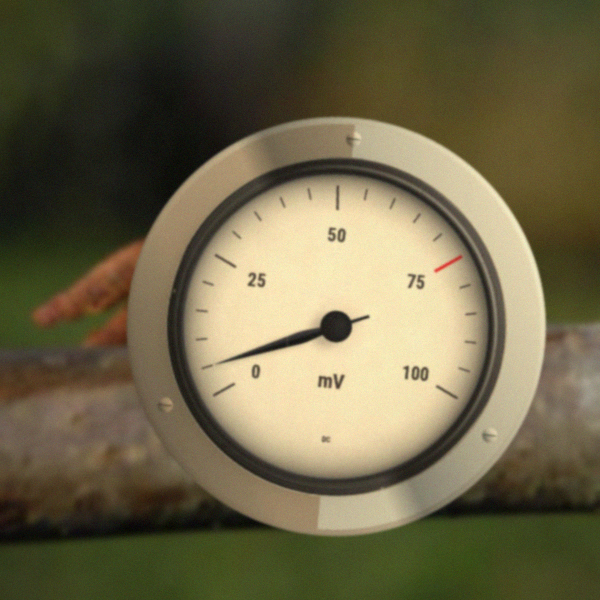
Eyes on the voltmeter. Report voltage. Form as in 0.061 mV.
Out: 5 mV
